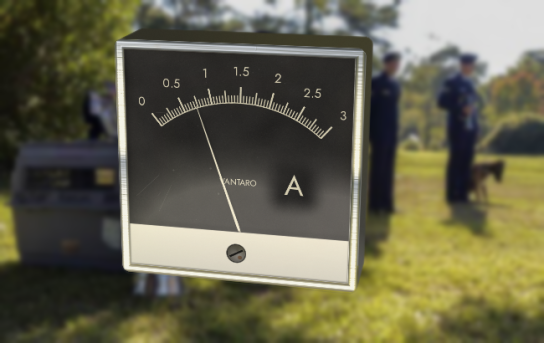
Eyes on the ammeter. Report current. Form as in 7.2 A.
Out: 0.75 A
